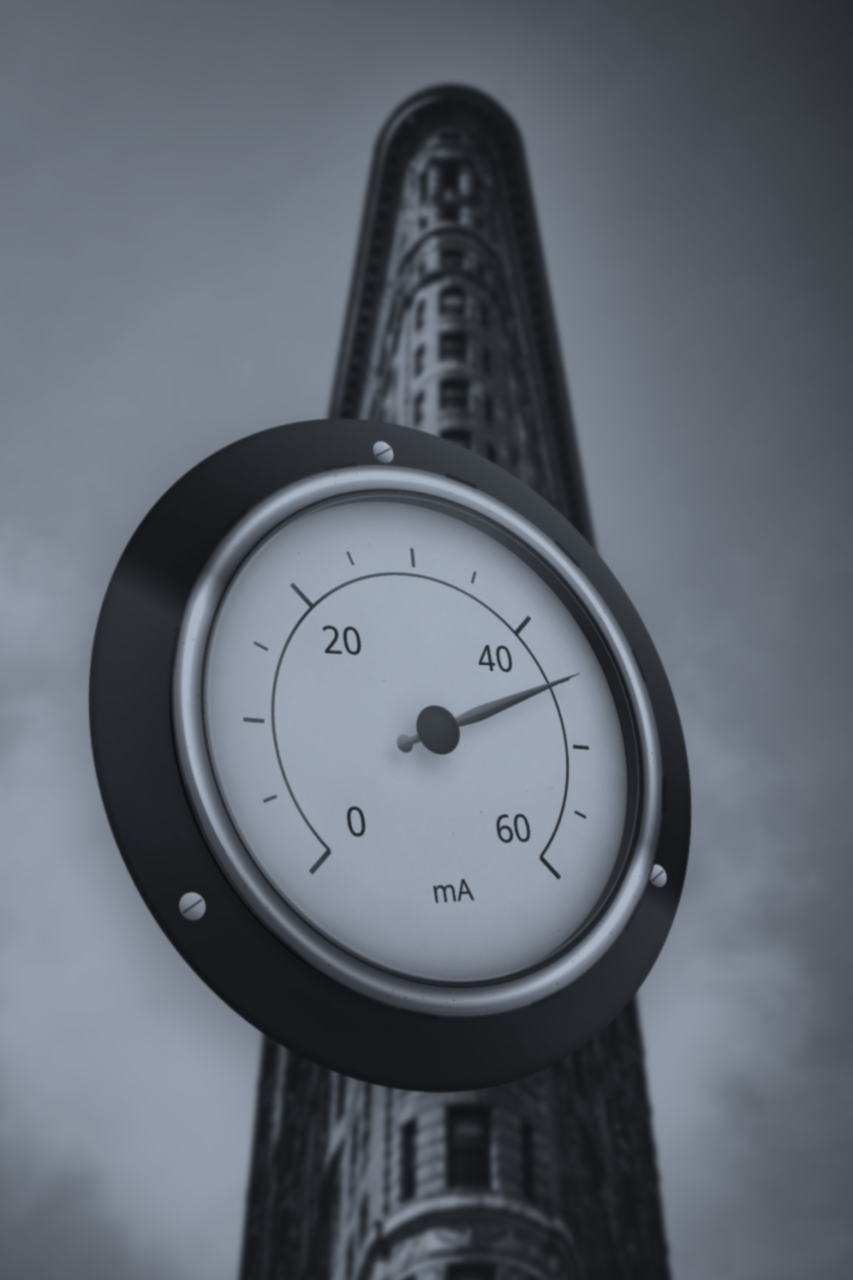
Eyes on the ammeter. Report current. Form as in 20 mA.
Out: 45 mA
